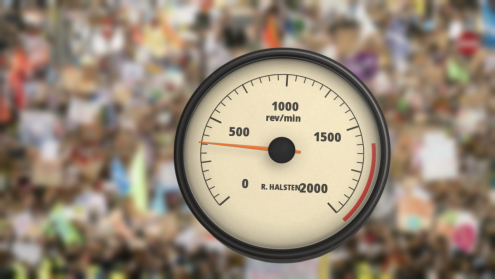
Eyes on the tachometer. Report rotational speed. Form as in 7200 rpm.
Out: 350 rpm
